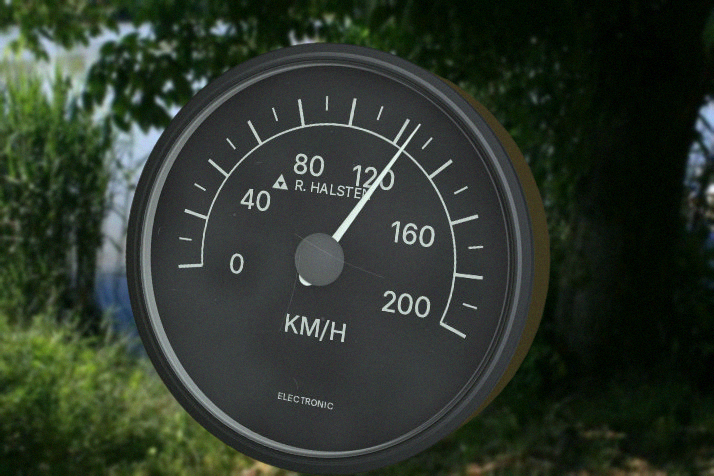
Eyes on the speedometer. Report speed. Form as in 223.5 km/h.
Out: 125 km/h
